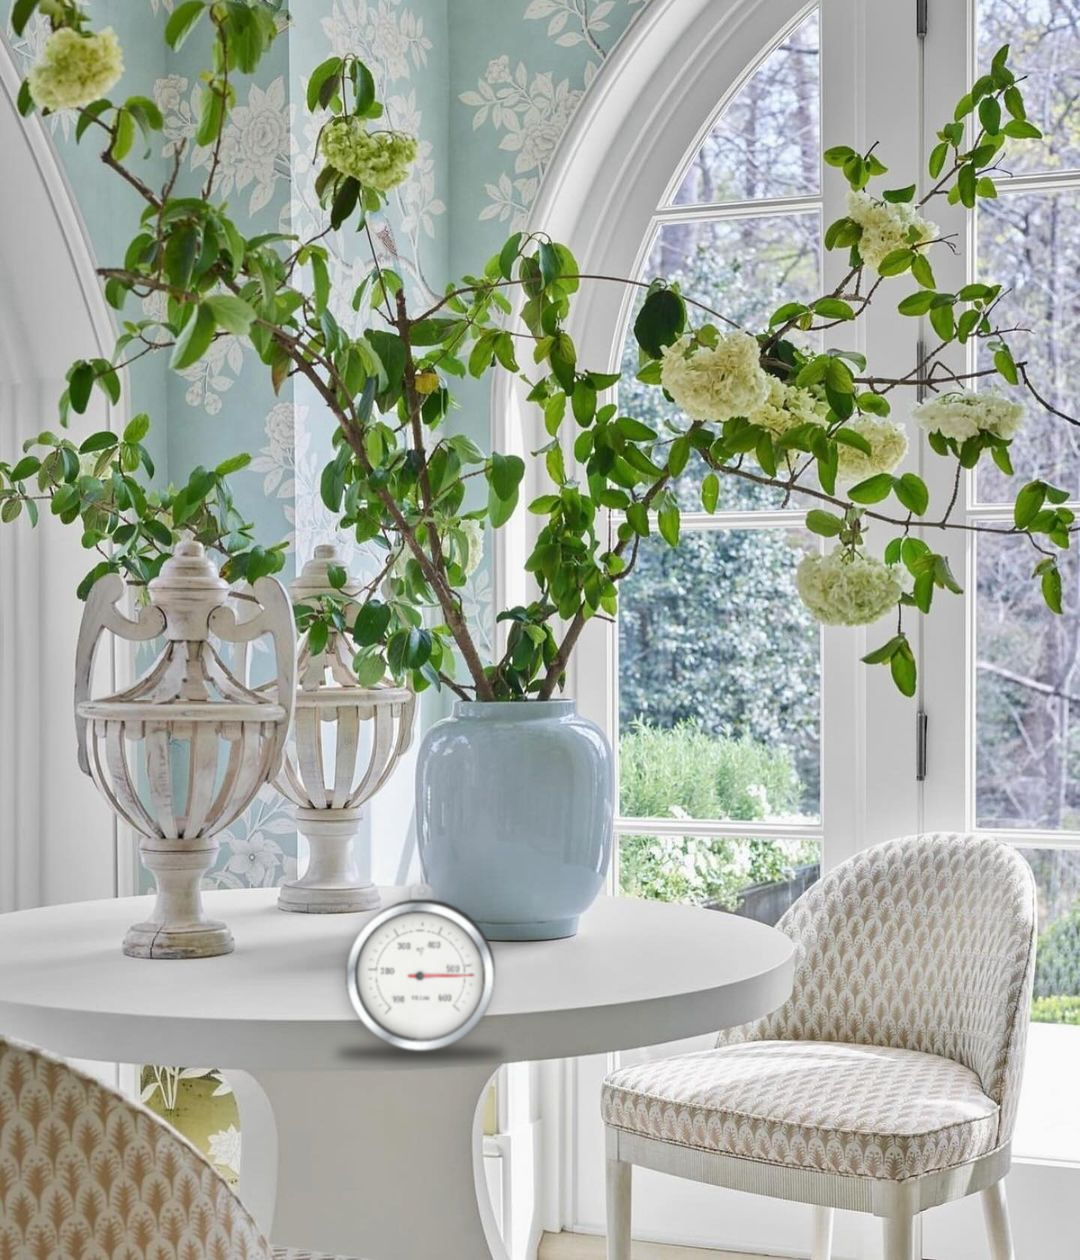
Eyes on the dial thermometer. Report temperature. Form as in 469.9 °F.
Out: 520 °F
